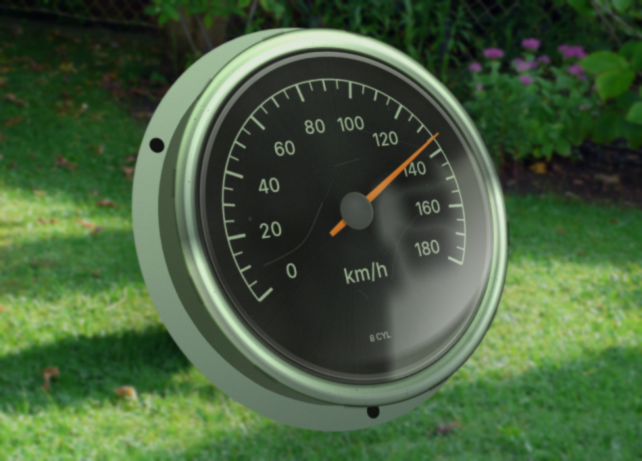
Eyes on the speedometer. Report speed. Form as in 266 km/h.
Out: 135 km/h
